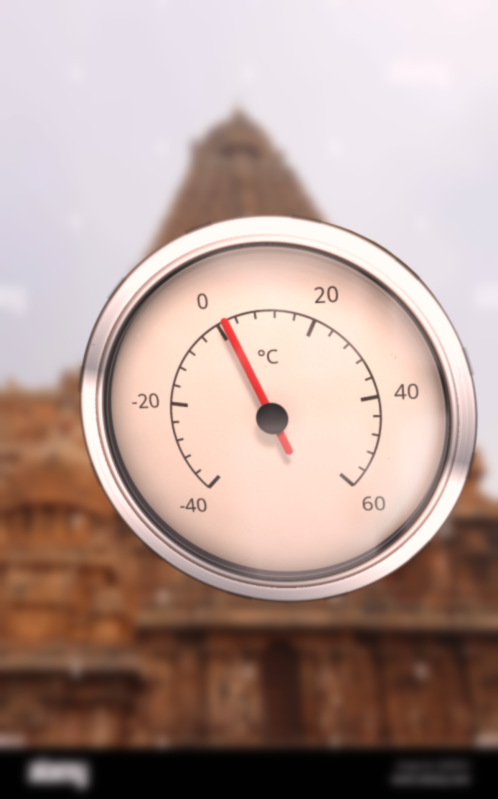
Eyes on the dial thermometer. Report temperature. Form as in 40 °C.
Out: 2 °C
